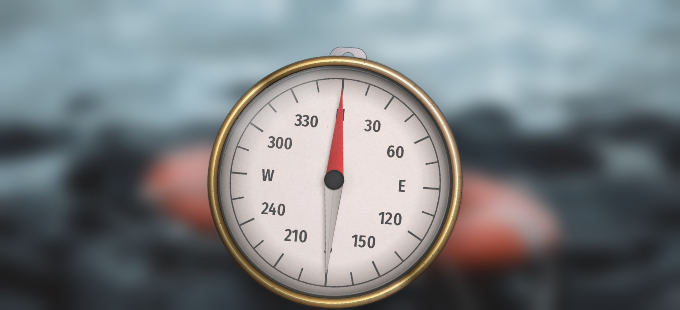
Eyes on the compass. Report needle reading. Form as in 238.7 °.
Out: 0 °
